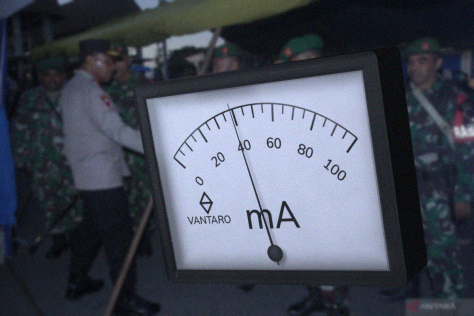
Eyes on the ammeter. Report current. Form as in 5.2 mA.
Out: 40 mA
